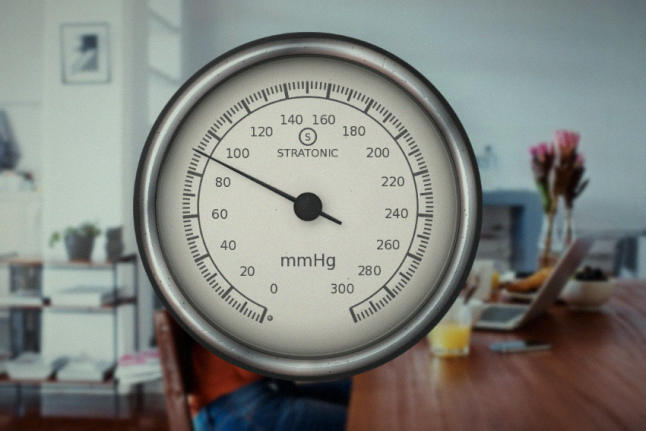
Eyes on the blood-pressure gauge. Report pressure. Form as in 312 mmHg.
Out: 90 mmHg
